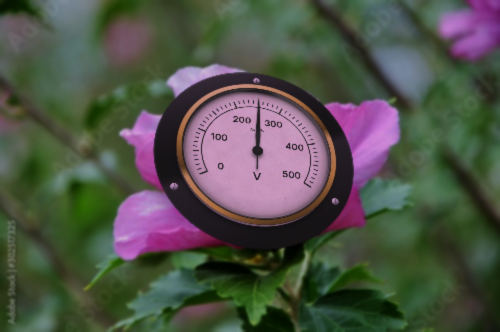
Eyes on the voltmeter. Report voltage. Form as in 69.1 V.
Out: 250 V
